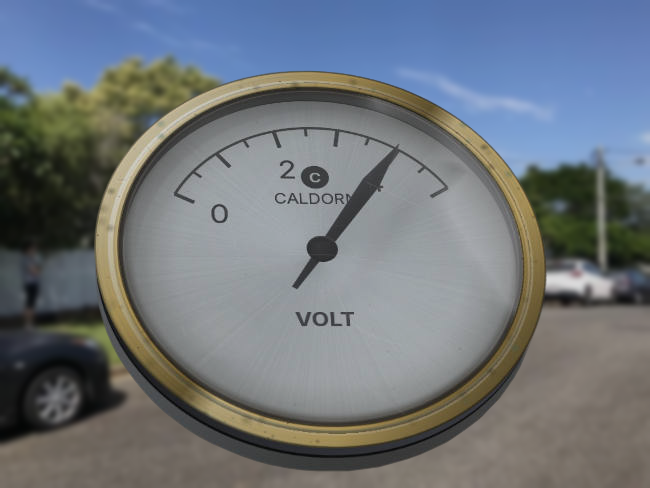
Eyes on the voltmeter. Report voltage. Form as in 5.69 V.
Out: 4 V
